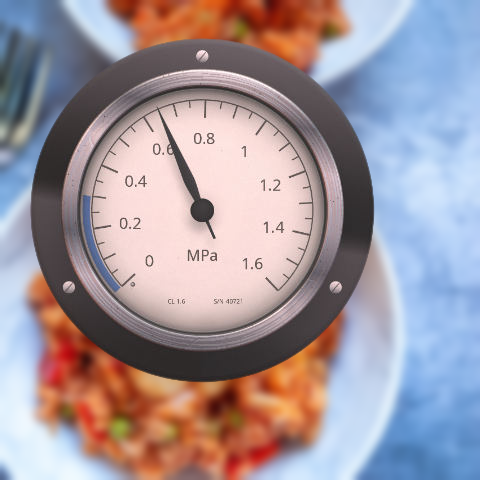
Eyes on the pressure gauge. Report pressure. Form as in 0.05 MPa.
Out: 0.65 MPa
